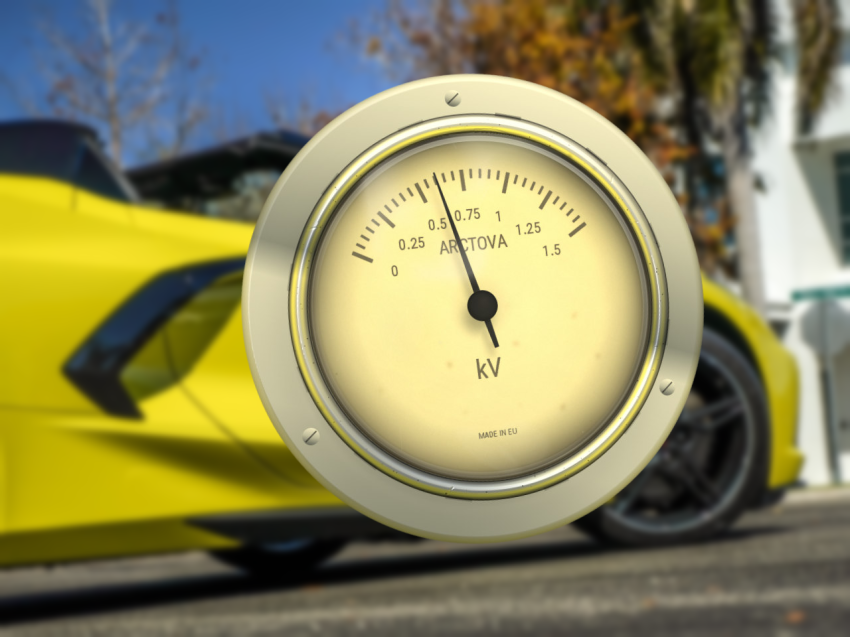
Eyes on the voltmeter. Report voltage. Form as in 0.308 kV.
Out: 0.6 kV
